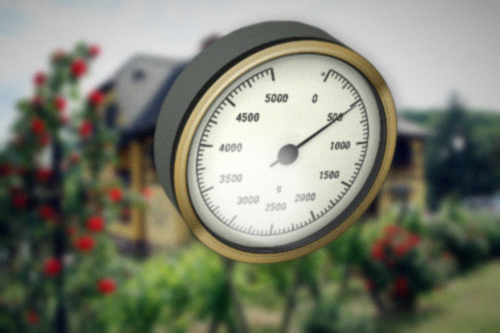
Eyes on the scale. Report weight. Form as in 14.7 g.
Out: 500 g
